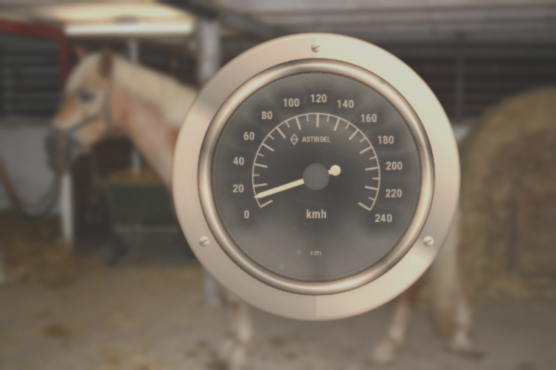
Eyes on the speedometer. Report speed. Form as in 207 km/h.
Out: 10 km/h
